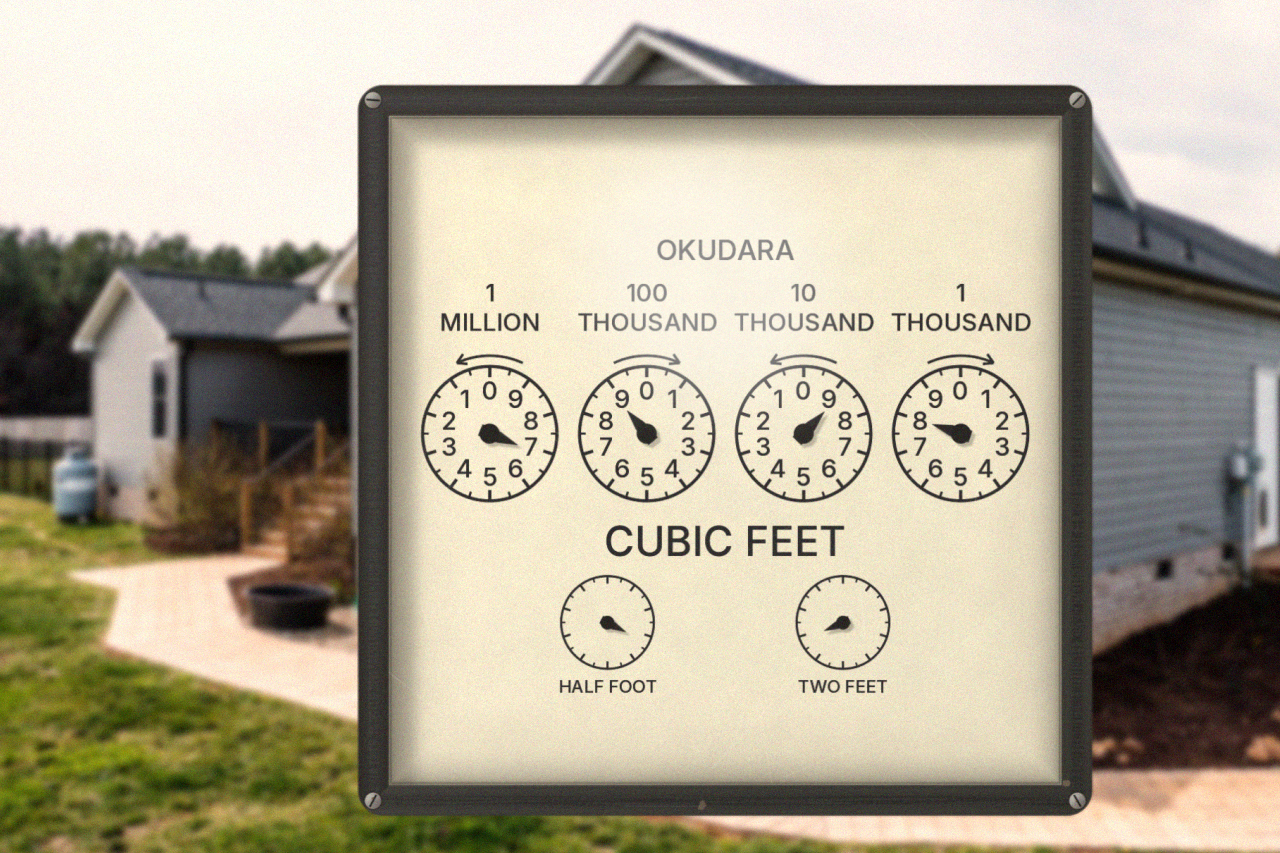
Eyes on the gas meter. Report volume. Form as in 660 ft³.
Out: 688800 ft³
